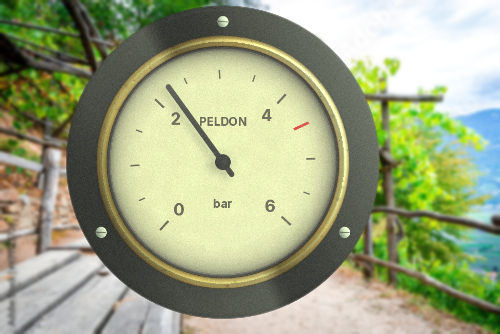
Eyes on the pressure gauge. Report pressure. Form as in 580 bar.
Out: 2.25 bar
